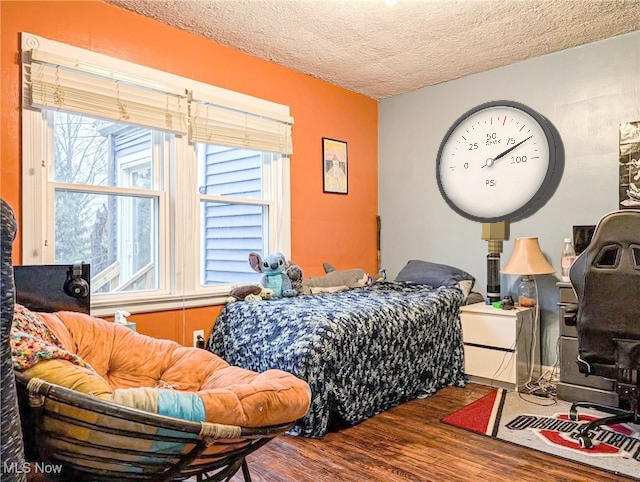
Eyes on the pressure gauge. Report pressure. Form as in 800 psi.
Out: 85 psi
